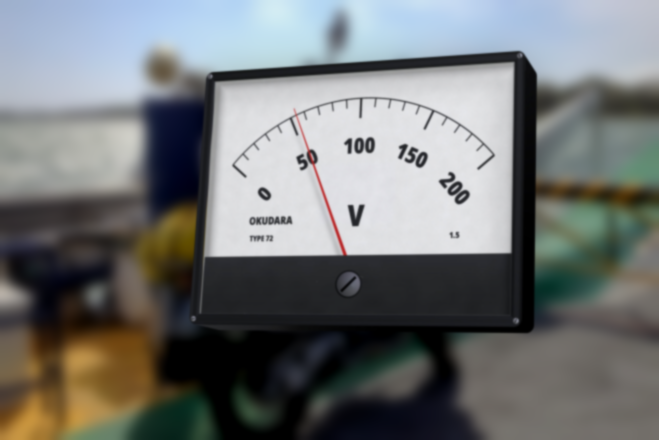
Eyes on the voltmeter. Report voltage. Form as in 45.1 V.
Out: 55 V
